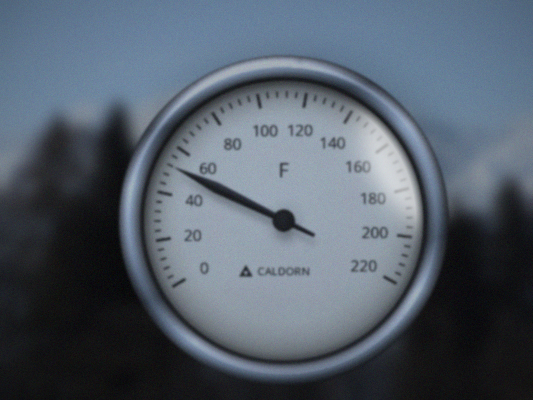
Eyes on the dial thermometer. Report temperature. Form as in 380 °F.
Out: 52 °F
